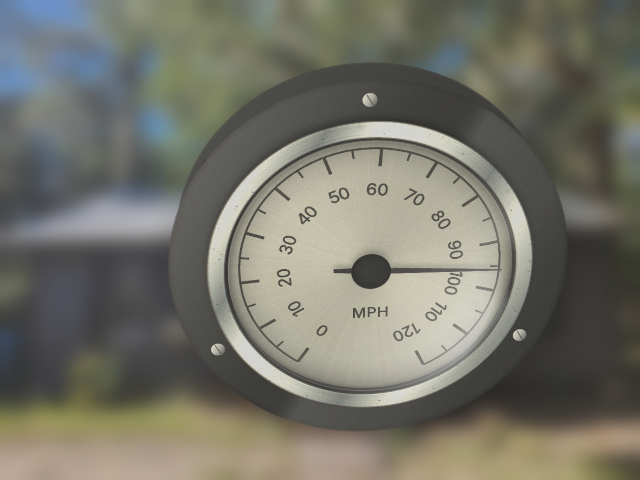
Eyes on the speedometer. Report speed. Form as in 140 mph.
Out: 95 mph
